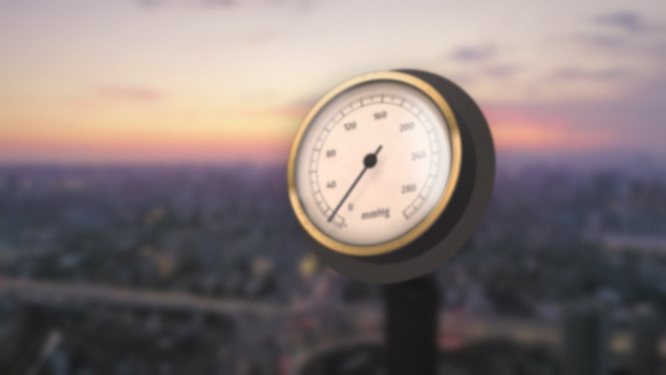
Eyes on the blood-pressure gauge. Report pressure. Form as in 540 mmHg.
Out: 10 mmHg
